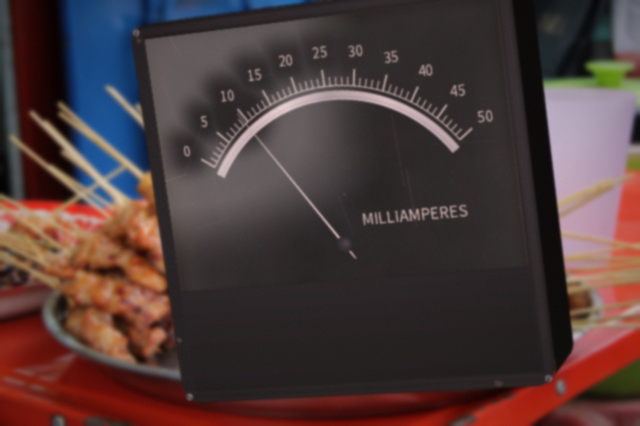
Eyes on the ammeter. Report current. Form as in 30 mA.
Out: 10 mA
